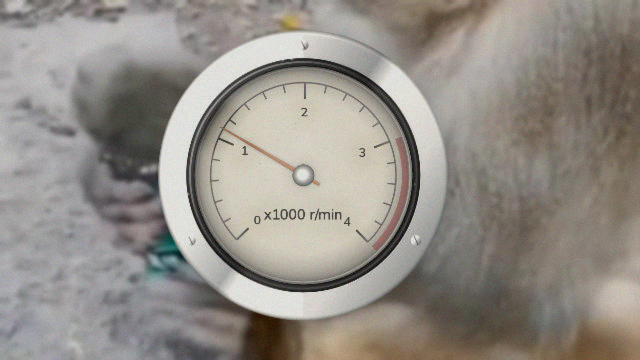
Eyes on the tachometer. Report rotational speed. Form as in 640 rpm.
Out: 1100 rpm
